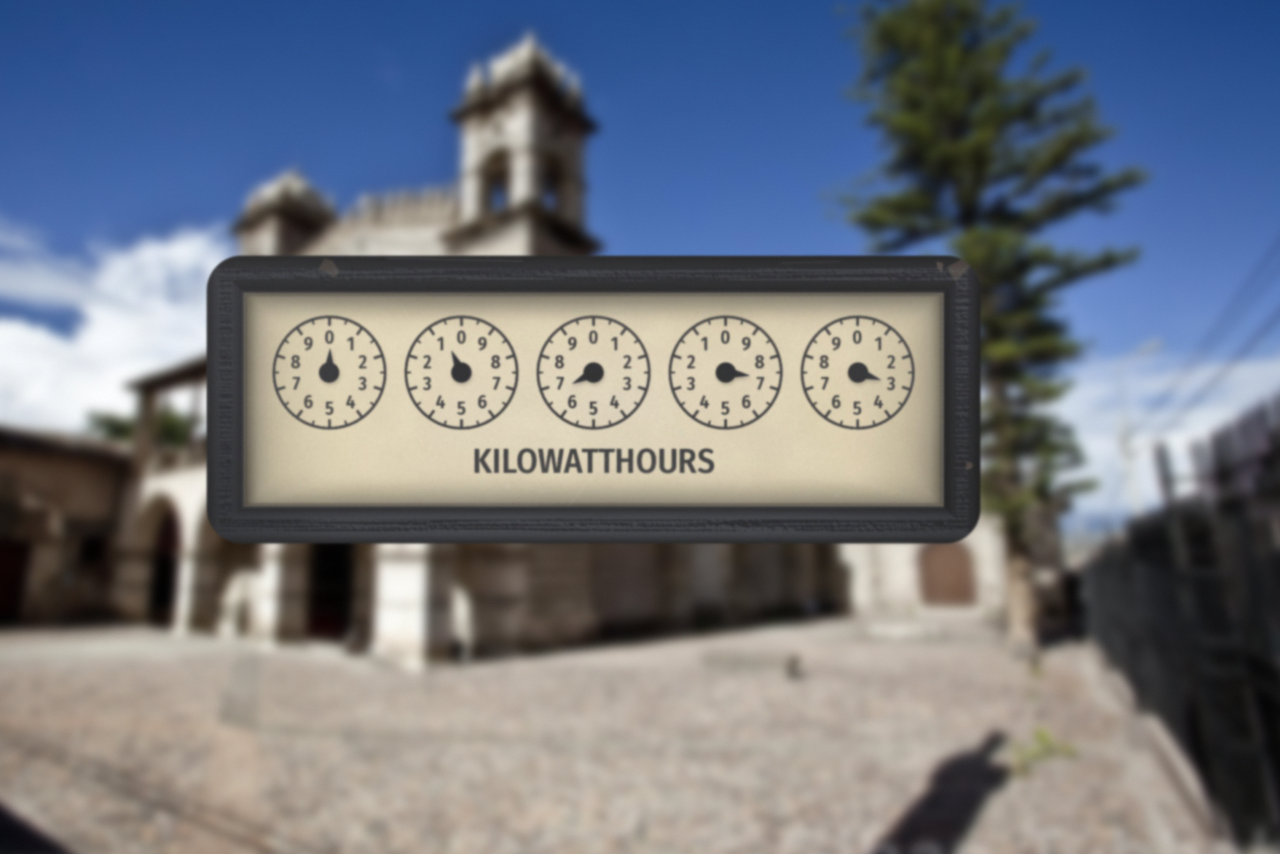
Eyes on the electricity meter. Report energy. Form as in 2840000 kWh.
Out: 673 kWh
